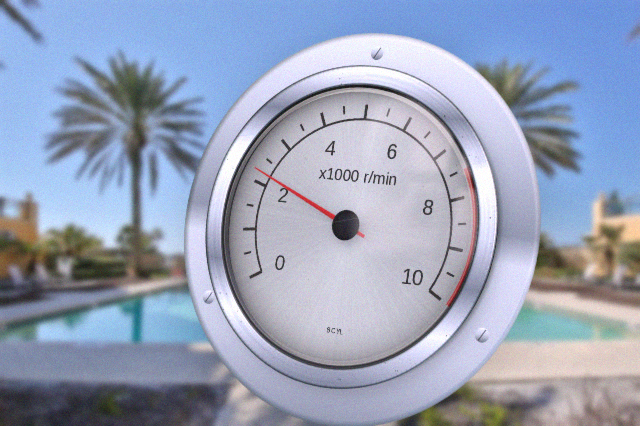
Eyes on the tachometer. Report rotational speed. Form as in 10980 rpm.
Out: 2250 rpm
